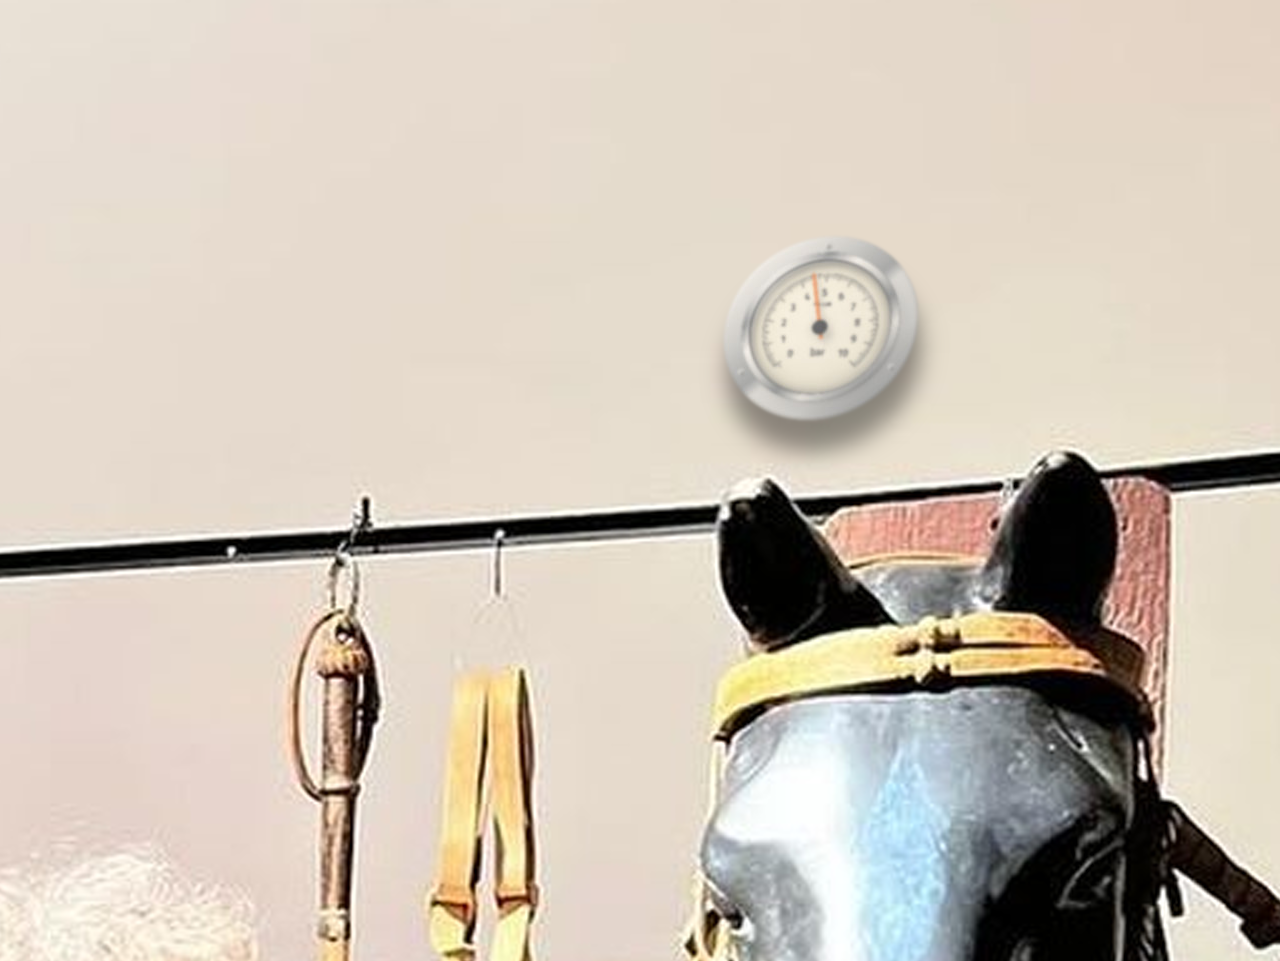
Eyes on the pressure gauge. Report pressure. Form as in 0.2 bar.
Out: 4.5 bar
